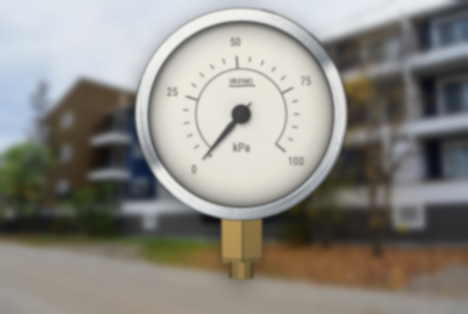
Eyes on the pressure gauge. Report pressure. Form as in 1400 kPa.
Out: 0 kPa
